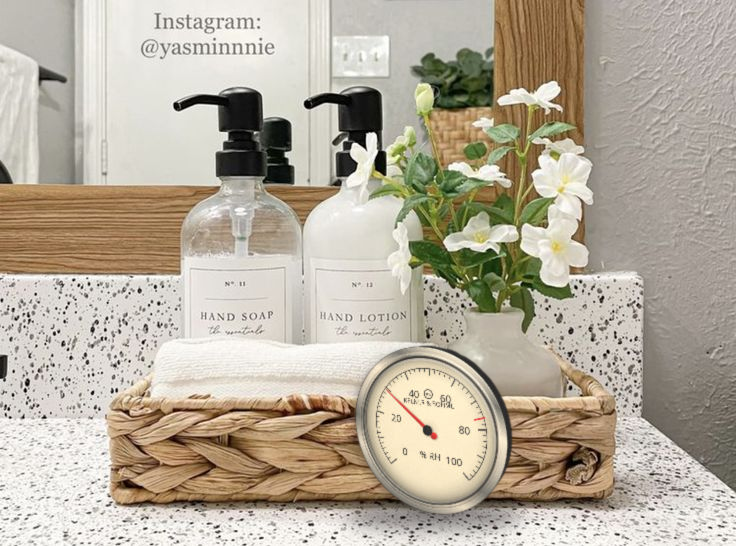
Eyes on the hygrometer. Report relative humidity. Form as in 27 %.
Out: 30 %
